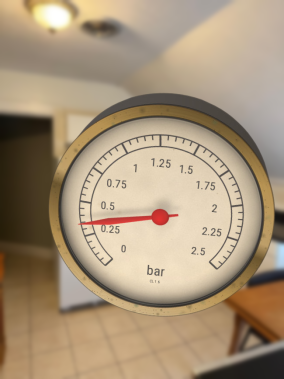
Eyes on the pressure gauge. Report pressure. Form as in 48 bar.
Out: 0.35 bar
